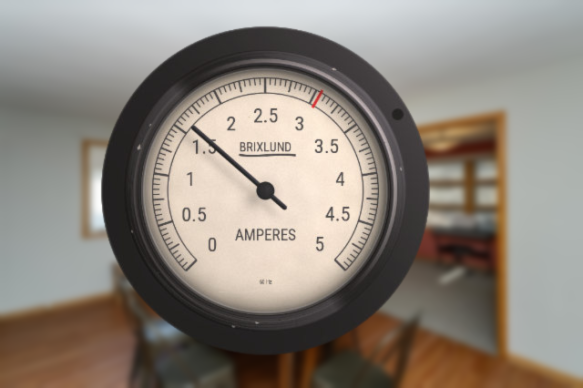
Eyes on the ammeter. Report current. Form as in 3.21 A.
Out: 1.6 A
